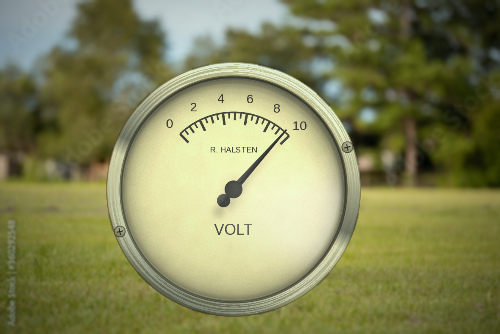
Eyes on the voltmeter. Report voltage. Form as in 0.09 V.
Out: 9.5 V
